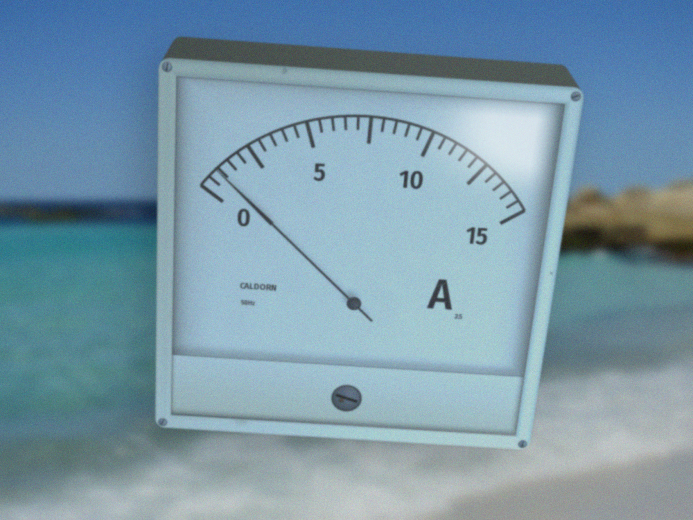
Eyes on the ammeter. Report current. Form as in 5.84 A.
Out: 1 A
